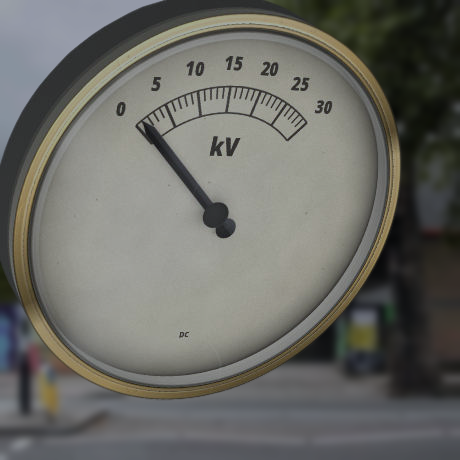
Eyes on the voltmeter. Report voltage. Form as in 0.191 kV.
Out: 1 kV
